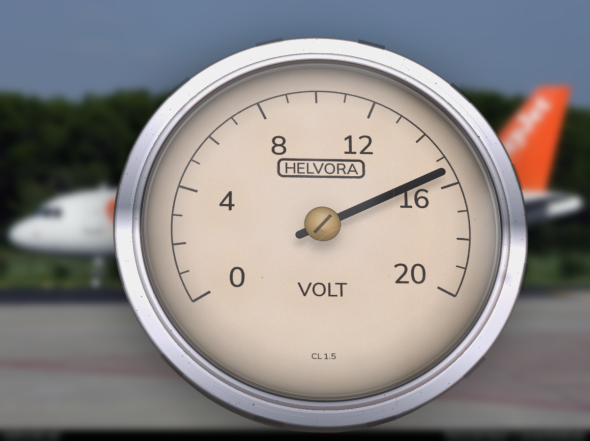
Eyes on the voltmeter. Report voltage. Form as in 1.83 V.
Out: 15.5 V
